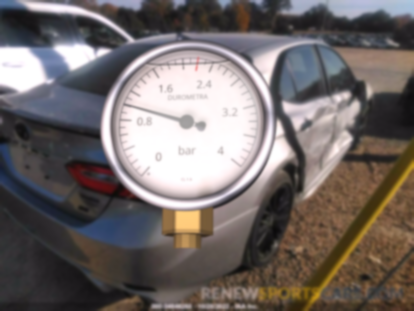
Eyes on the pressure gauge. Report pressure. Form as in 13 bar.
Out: 1 bar
